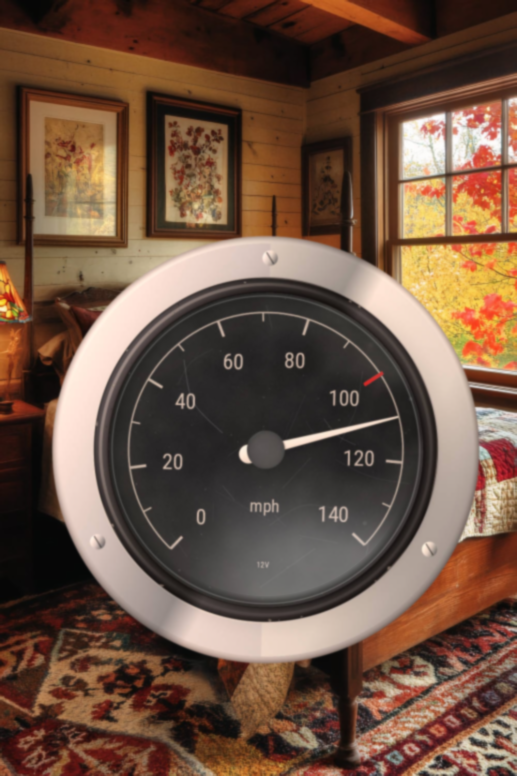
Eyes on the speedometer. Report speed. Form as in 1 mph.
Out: 110 mph
